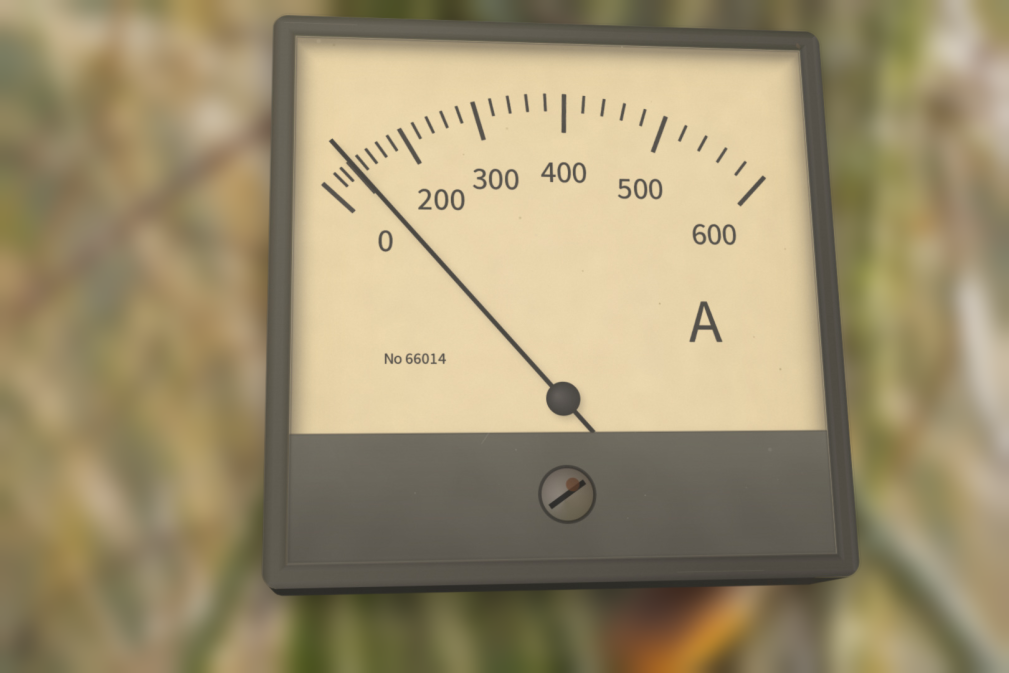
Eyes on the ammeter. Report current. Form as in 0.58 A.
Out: 100 A
